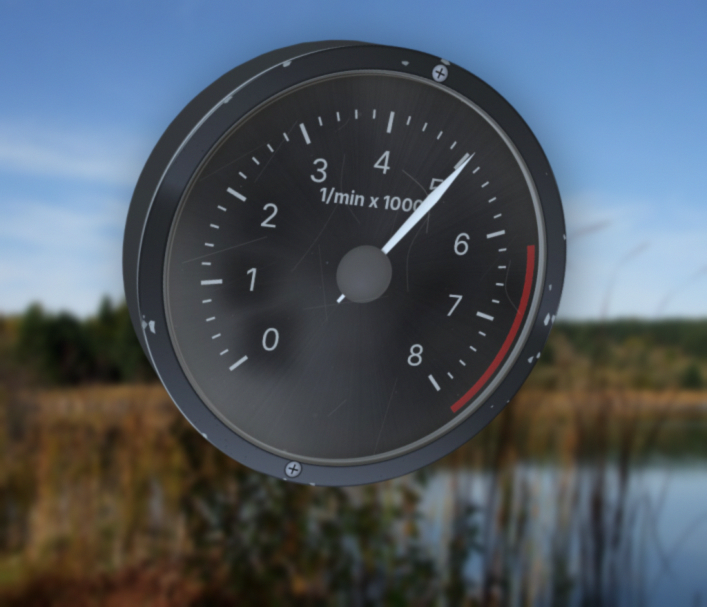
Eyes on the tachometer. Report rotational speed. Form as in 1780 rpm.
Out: 5000 rpm
